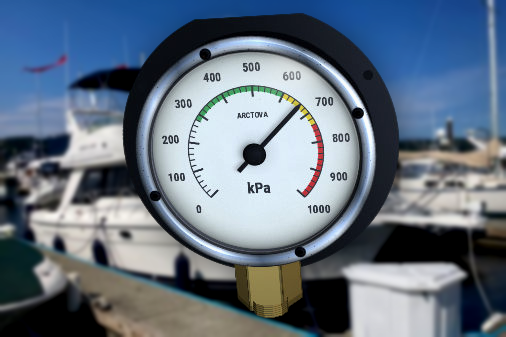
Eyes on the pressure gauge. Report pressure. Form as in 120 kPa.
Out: 660 kPa
